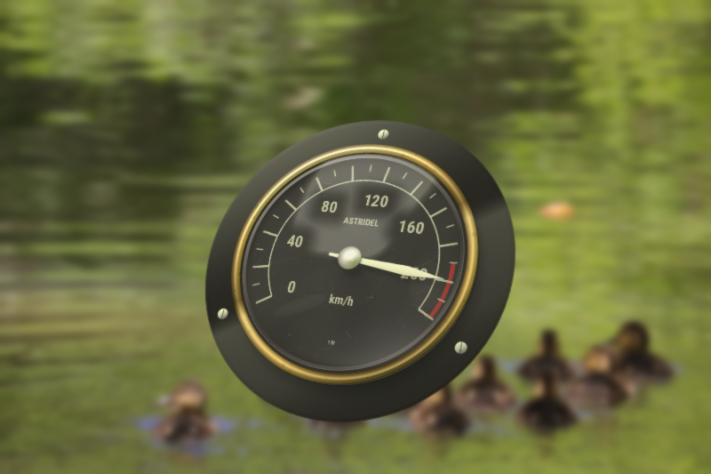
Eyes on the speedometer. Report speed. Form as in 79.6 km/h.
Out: 200 km/h
